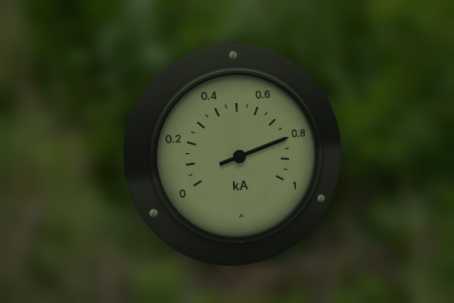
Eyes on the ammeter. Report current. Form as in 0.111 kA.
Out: 0.8 kA
